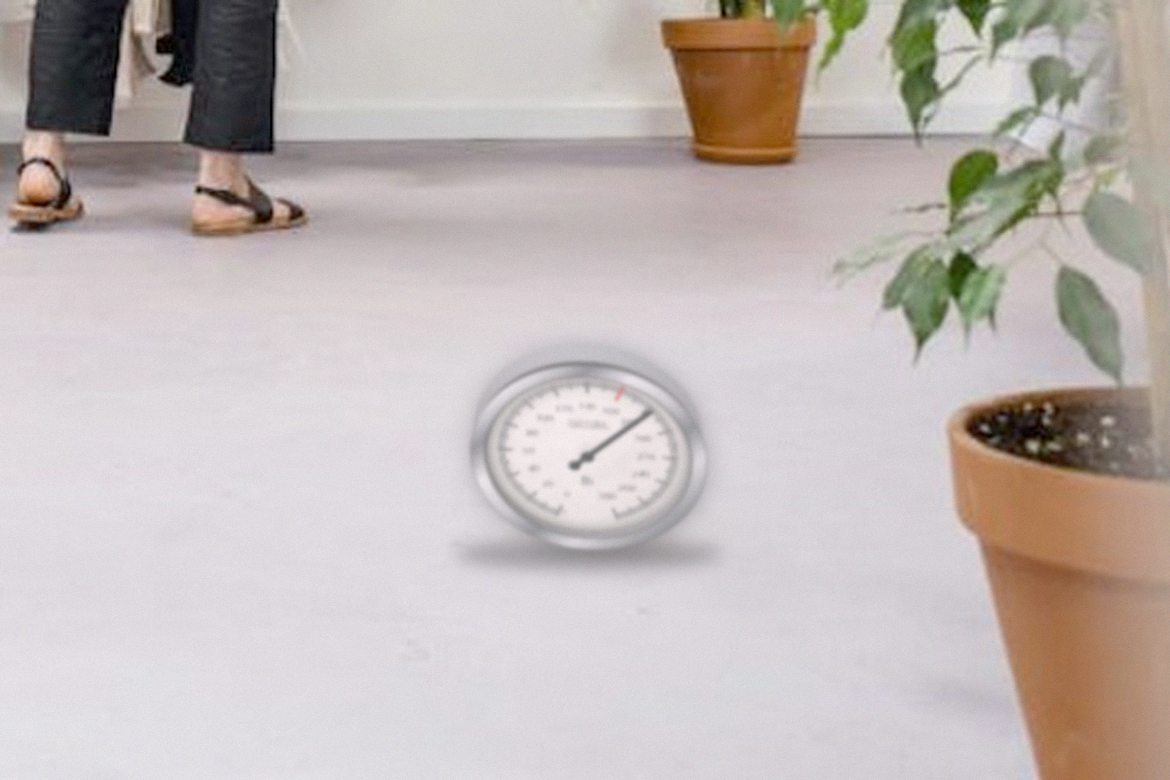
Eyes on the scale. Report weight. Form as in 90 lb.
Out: 180 lb
